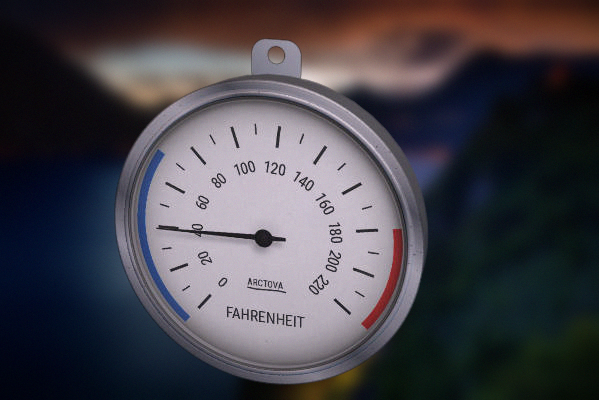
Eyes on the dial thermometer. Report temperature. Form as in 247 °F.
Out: 40 °F
